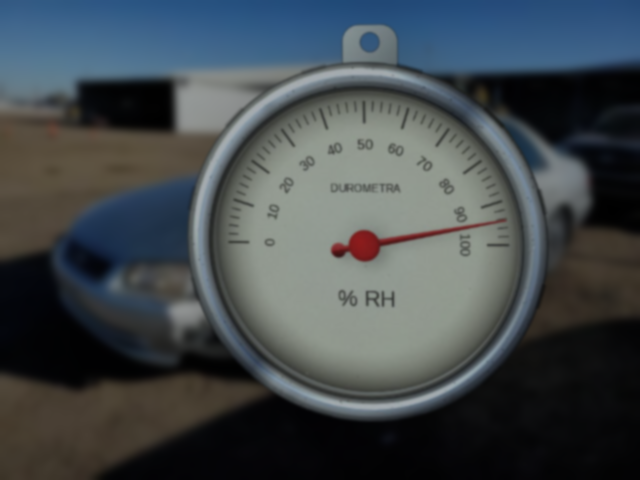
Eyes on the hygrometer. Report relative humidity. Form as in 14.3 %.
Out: 94 %
